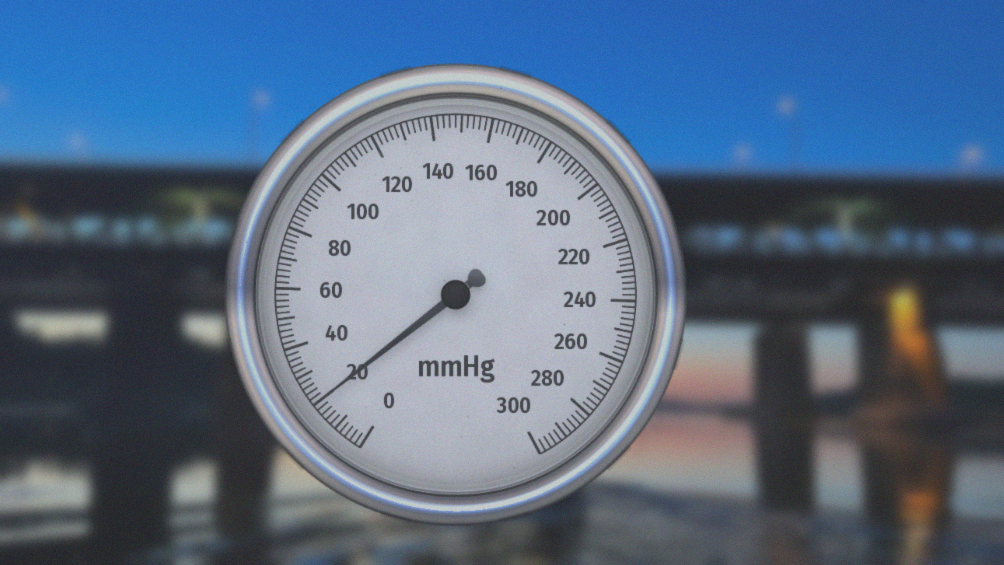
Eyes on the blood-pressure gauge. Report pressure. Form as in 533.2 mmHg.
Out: 20 mmHg
